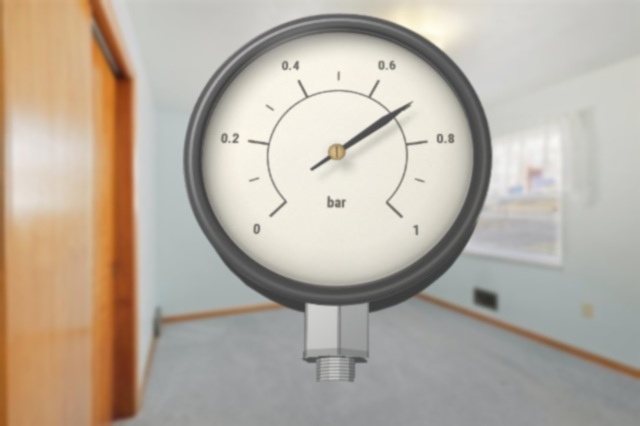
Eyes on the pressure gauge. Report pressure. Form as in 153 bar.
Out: 0.7 bar
